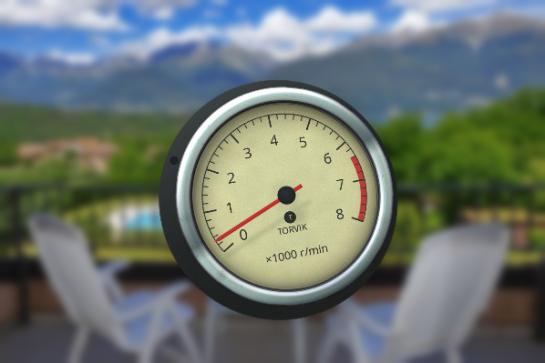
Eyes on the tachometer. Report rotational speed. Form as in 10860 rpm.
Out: 300 rpm
